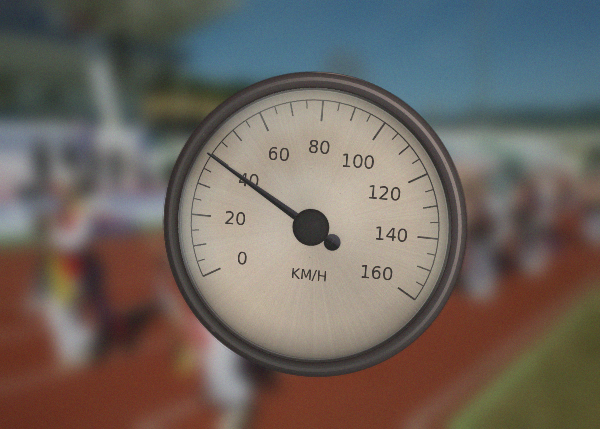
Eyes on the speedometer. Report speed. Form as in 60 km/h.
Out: 40 km/h
